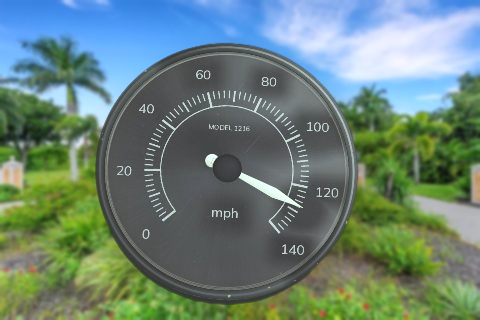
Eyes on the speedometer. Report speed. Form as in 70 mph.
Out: 128 mph
